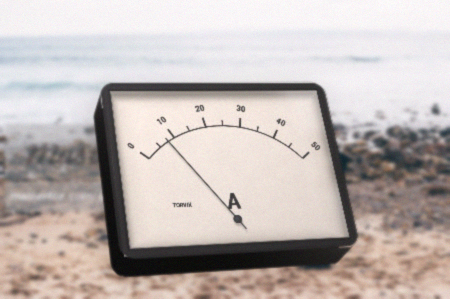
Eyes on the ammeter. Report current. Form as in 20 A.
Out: 7.5 A
